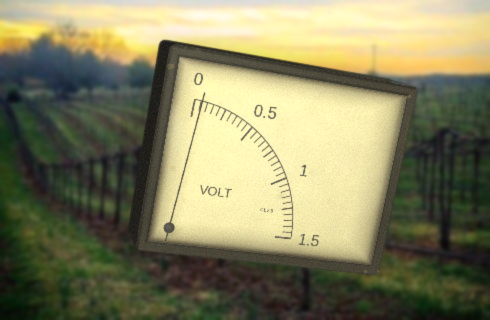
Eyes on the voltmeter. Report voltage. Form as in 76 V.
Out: 0.05 V
